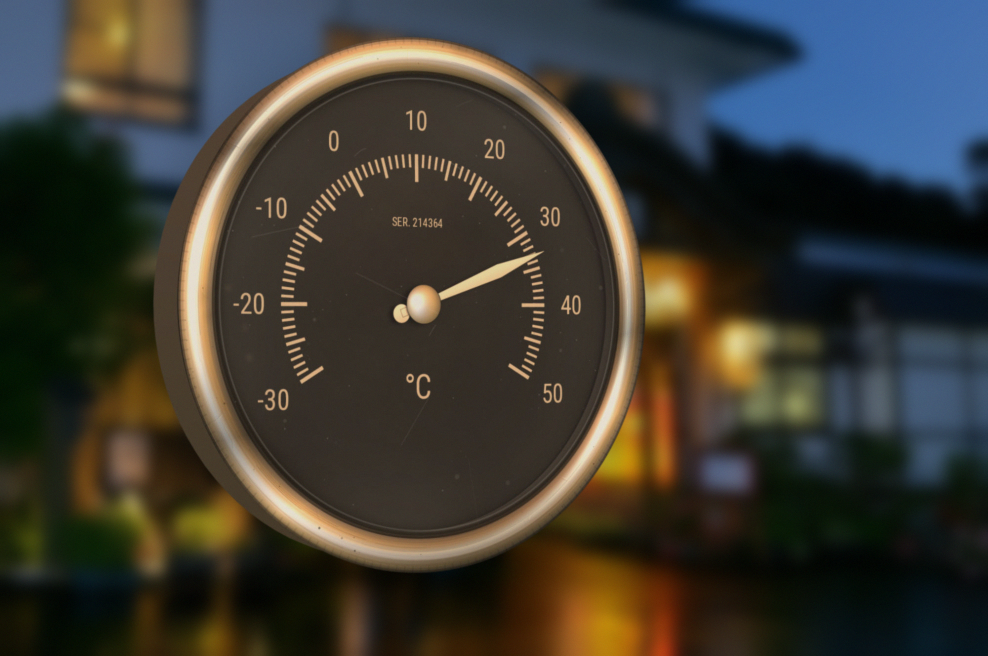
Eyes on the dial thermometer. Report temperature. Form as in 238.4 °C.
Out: 33 °C
